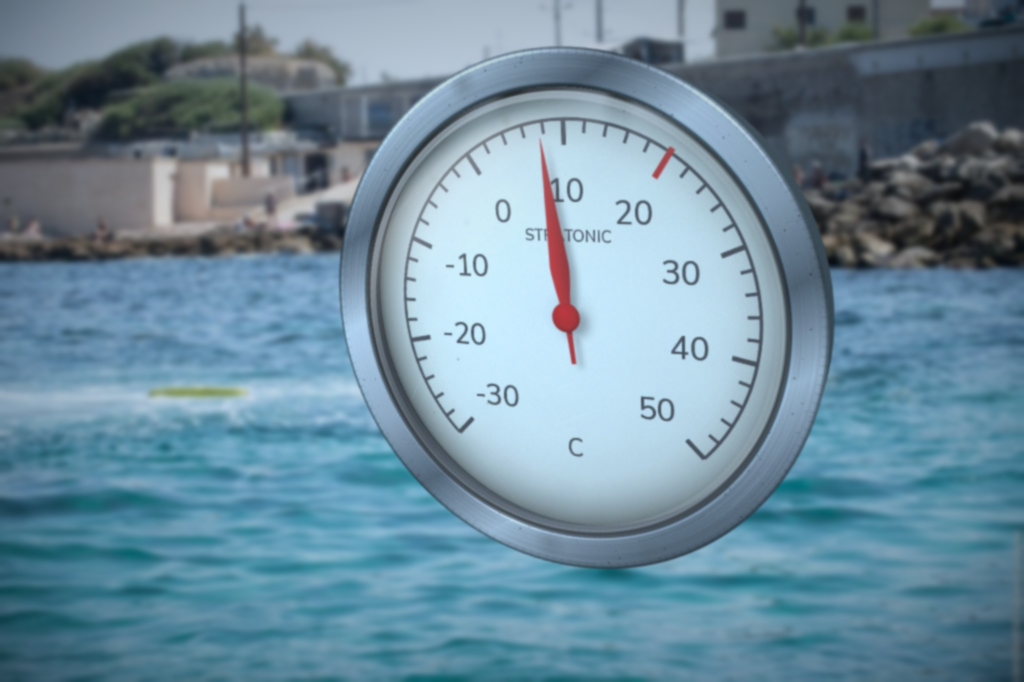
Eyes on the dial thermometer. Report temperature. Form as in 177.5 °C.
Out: 8 °C
